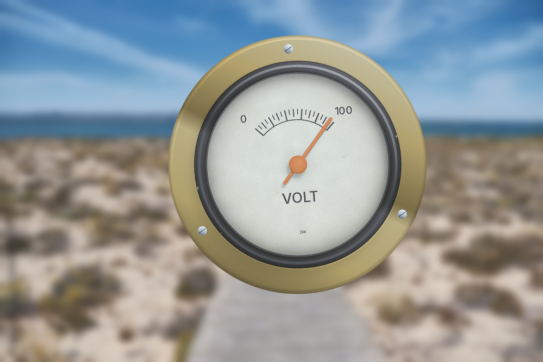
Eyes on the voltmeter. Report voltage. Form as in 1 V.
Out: 95 V
